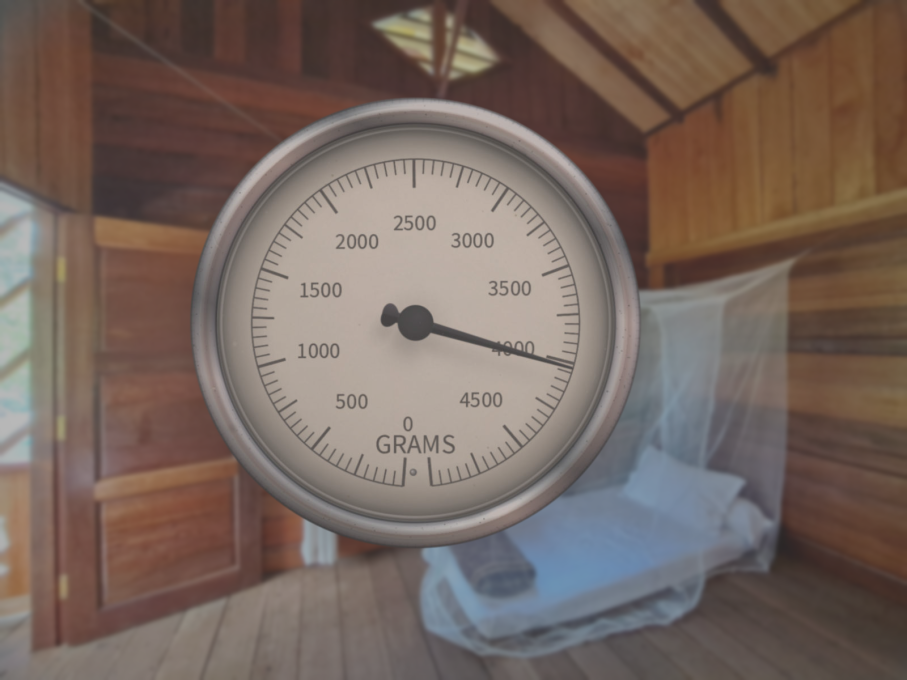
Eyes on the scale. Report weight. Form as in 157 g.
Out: 4025 g
